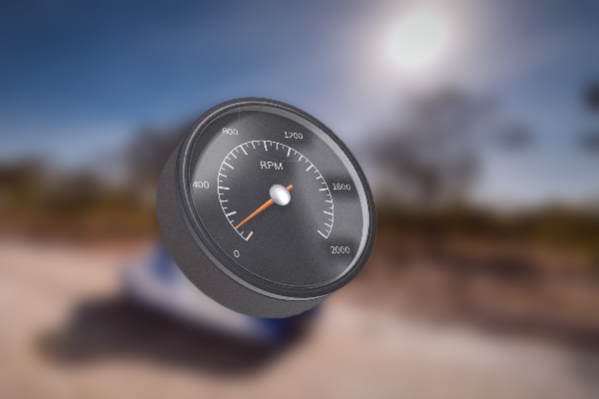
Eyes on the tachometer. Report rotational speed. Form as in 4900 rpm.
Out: 100 rpm
